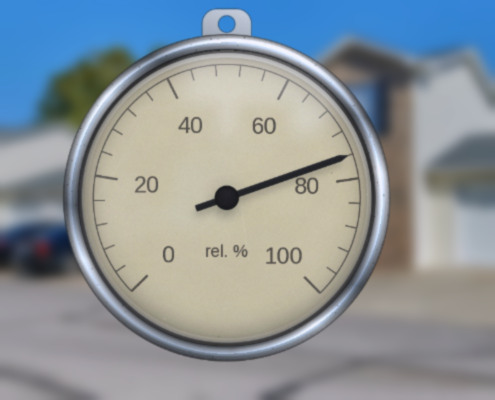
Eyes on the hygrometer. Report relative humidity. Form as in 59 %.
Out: 76 %
